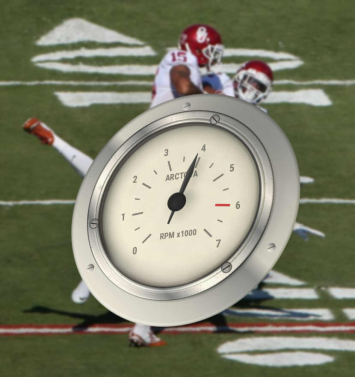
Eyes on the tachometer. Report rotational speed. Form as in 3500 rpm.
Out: 4000 rpm
